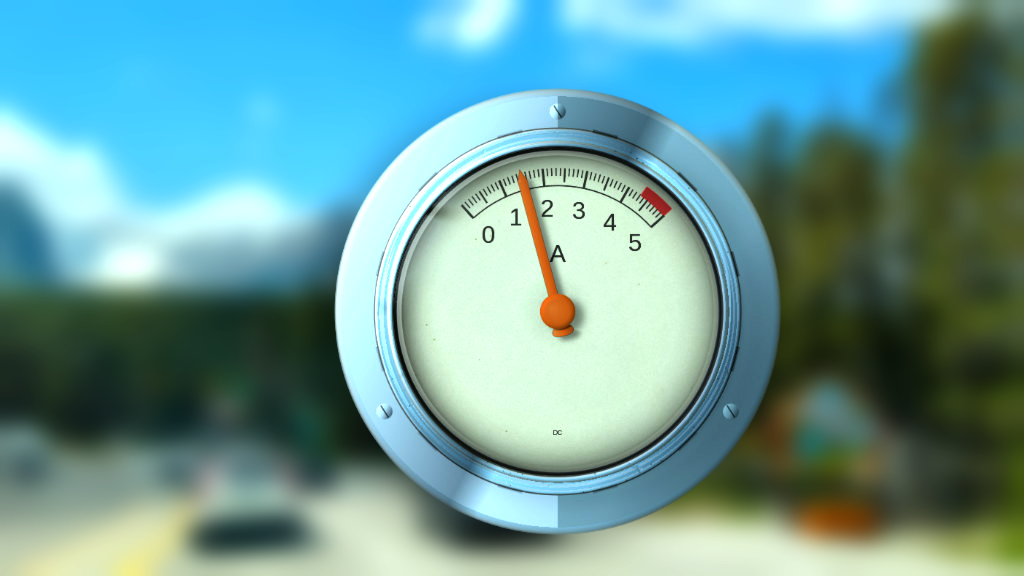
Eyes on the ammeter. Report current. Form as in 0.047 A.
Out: 1.5 A
